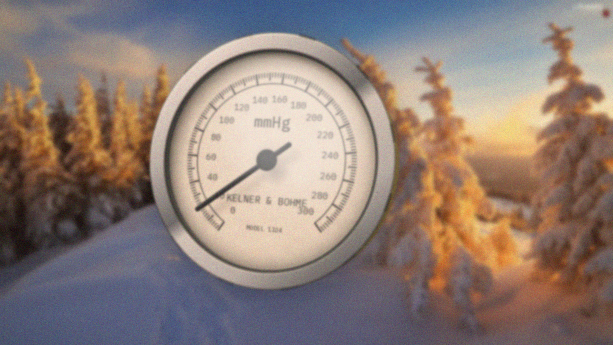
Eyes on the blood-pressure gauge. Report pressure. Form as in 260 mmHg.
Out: 20 mmHg
